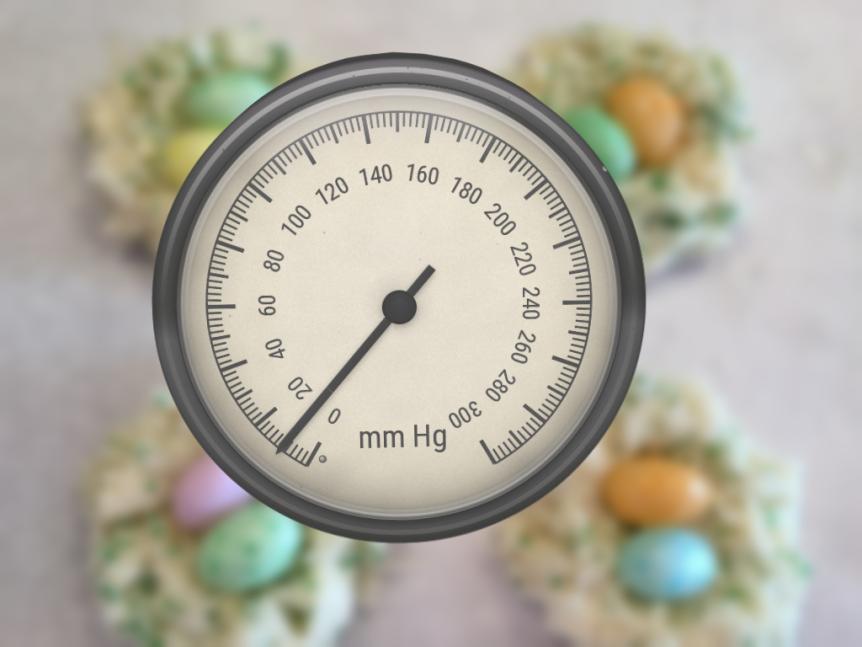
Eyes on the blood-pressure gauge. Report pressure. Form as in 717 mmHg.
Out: 10 mmHg
